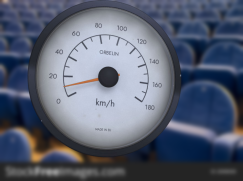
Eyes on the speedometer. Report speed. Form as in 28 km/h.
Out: 10 km/h
